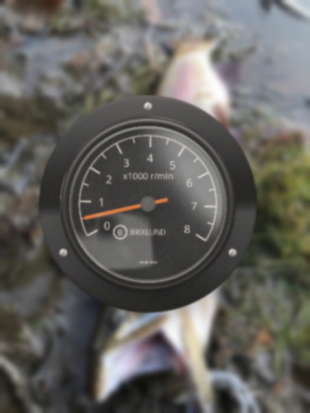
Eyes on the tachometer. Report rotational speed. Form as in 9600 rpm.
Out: 500 rpm
